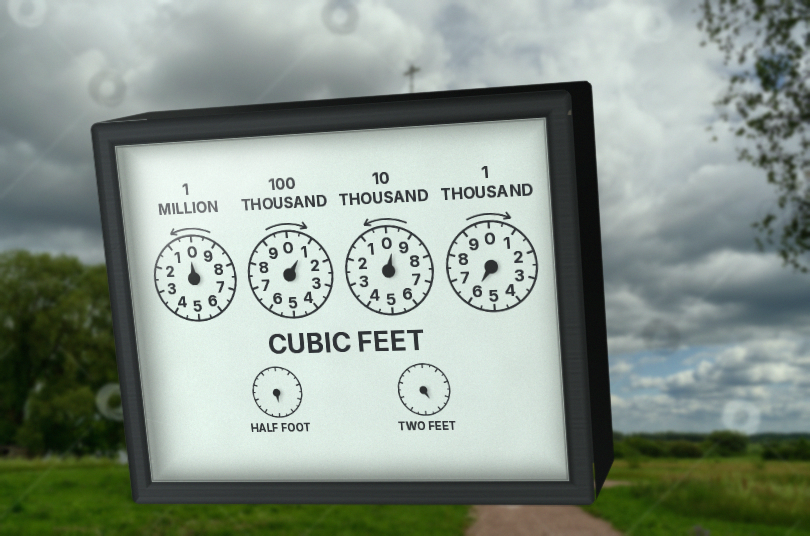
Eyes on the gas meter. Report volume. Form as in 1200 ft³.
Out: 9600 ft³
